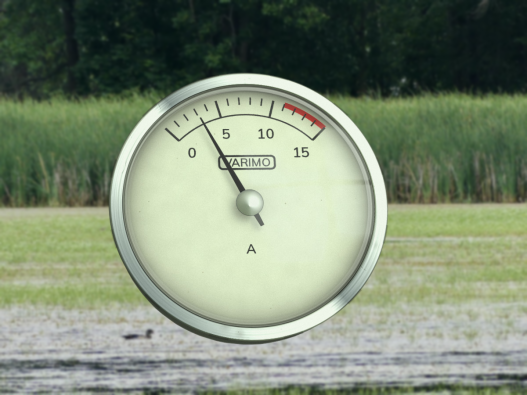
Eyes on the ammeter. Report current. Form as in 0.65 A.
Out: 3 A
